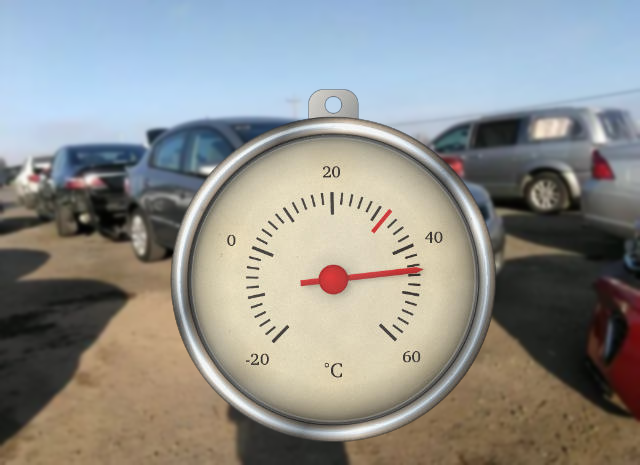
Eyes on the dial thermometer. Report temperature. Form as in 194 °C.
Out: 45 °C
